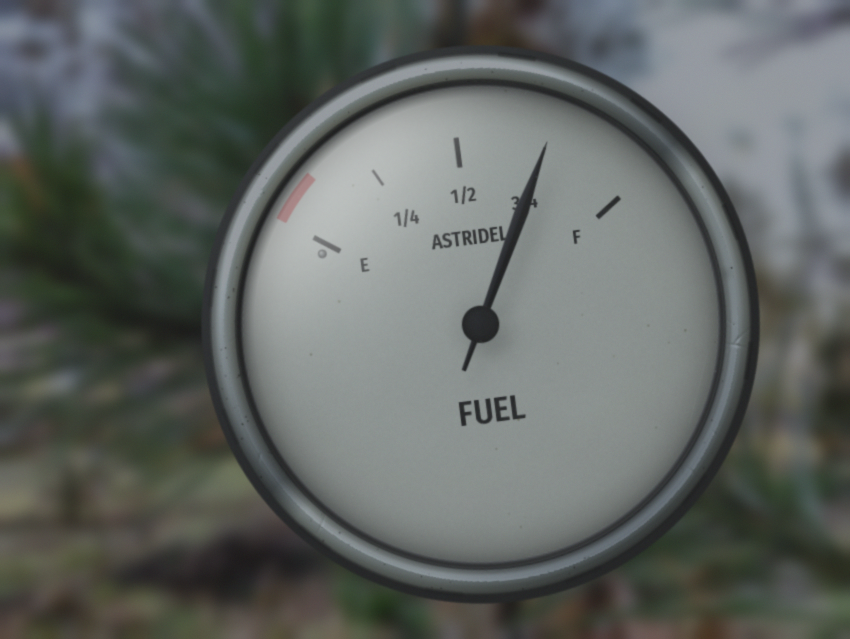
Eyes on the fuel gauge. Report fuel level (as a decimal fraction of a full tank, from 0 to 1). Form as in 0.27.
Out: 0.75
